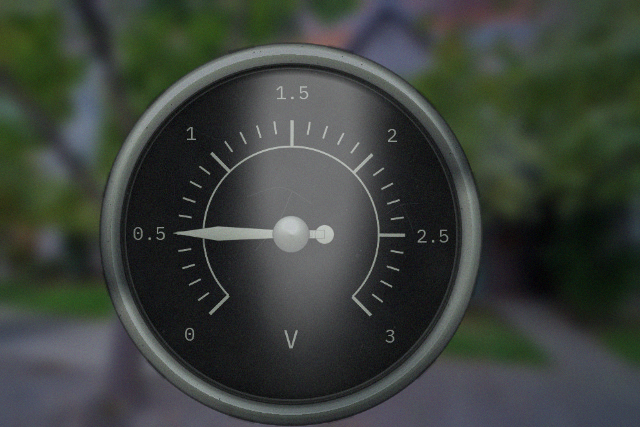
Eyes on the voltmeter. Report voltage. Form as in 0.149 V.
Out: 0.5 V
